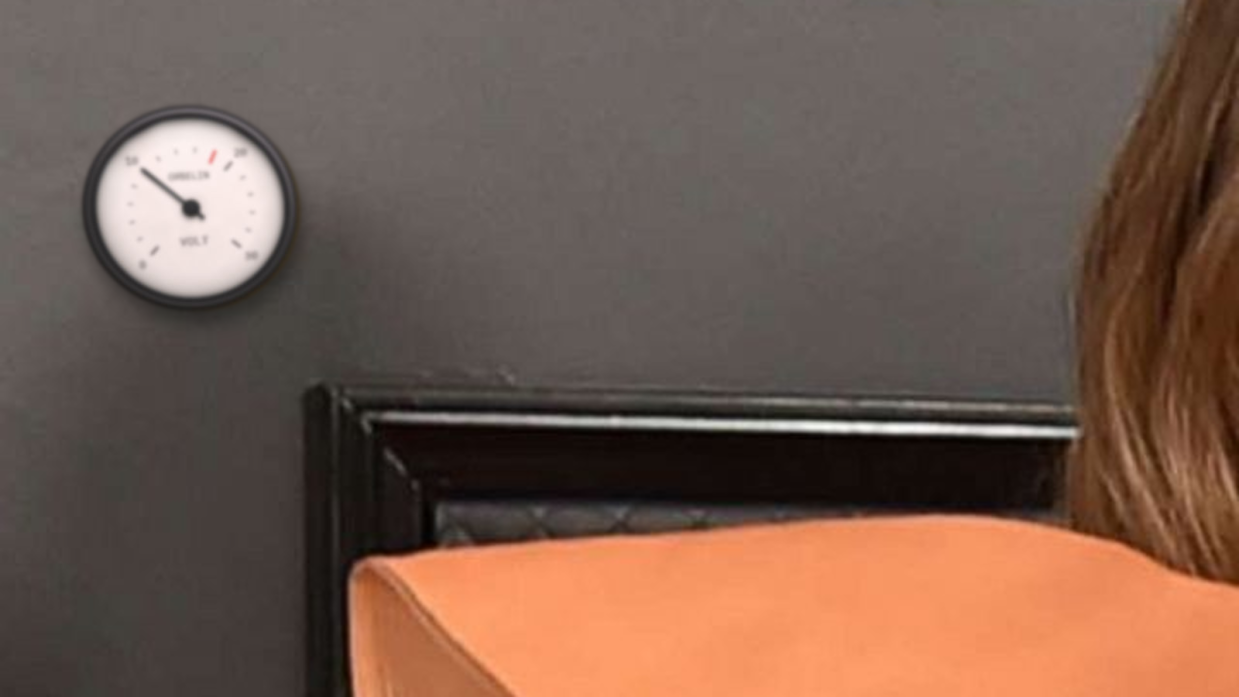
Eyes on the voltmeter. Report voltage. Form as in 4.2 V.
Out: 10 V
